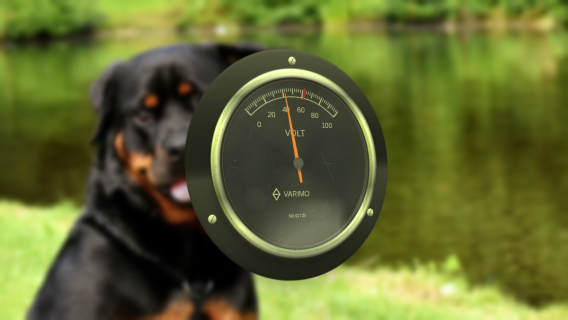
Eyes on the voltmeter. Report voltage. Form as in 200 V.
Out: 40 V
